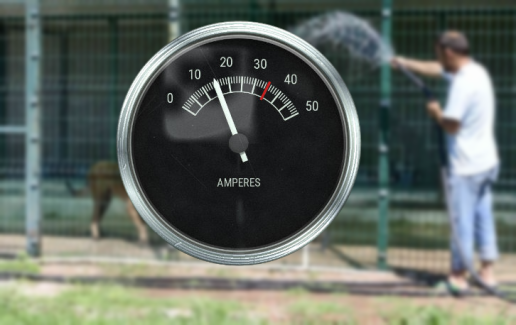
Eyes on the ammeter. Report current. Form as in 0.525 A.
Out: 15 A
